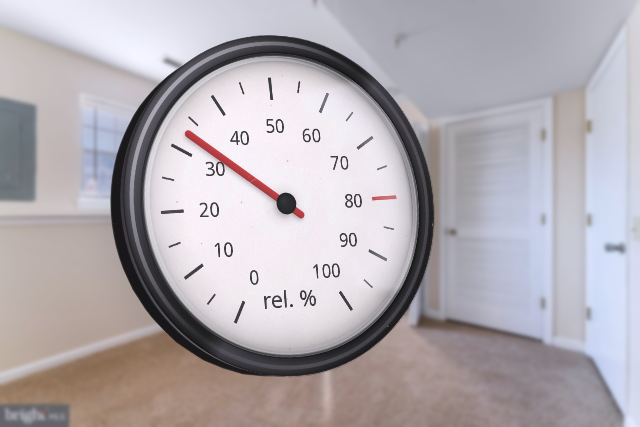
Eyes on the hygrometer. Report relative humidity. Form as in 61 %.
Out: 32.5 %
